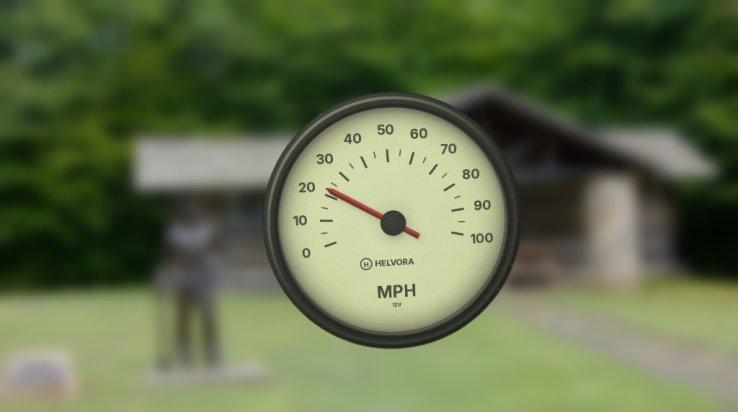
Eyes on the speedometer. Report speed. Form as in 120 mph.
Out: 22.5 mph
